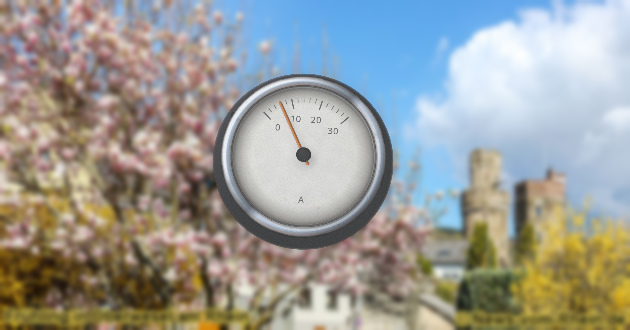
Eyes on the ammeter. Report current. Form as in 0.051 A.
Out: 6 A
